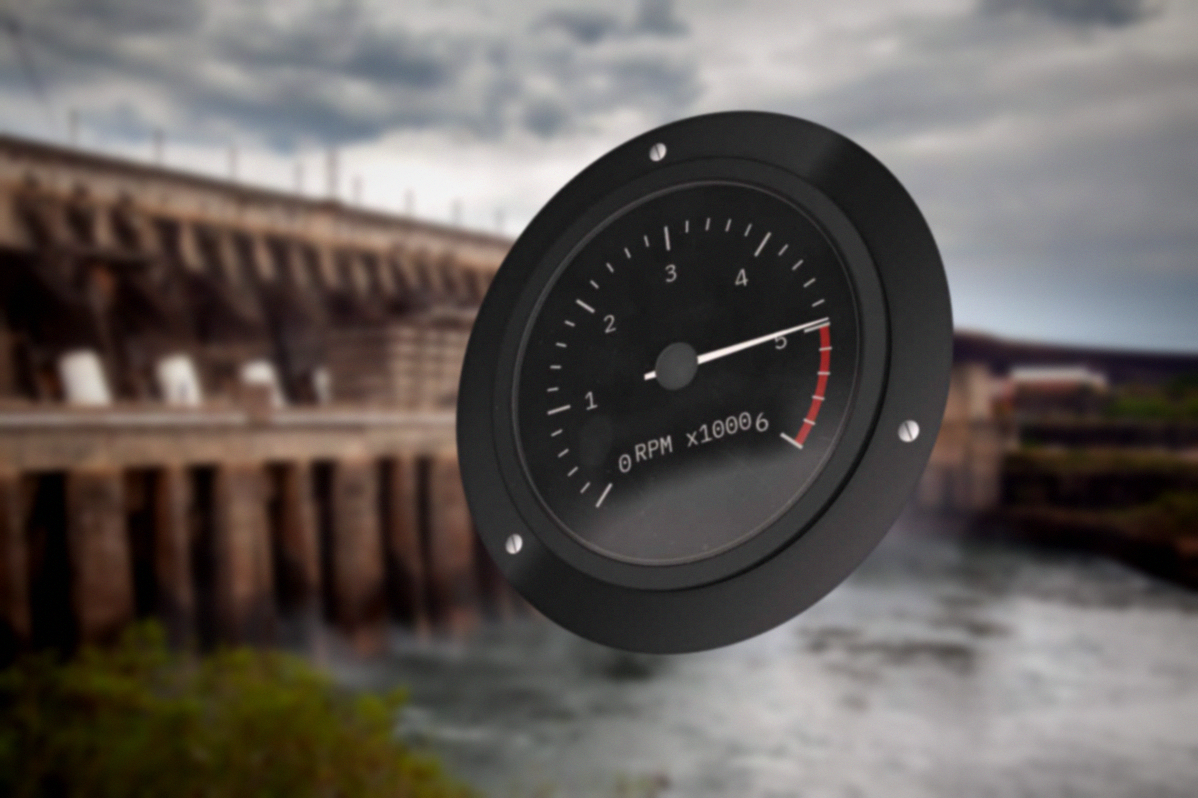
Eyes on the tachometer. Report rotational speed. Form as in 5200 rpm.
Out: 5000 rpm
